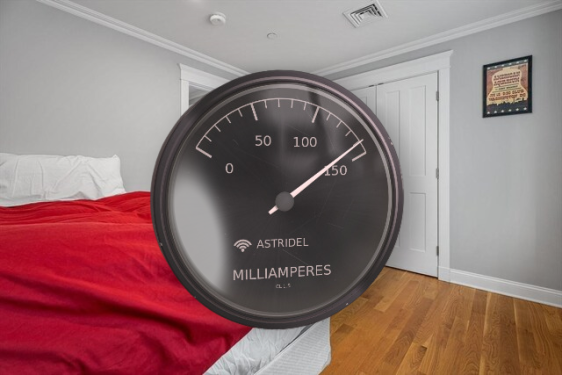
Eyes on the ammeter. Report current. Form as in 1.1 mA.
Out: 140 mA
